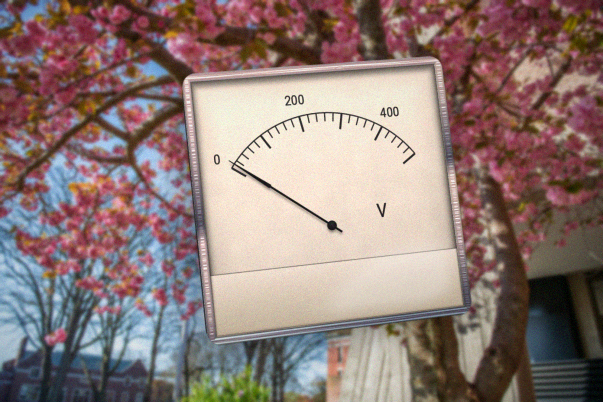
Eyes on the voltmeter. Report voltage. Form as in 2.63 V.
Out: 10 V
